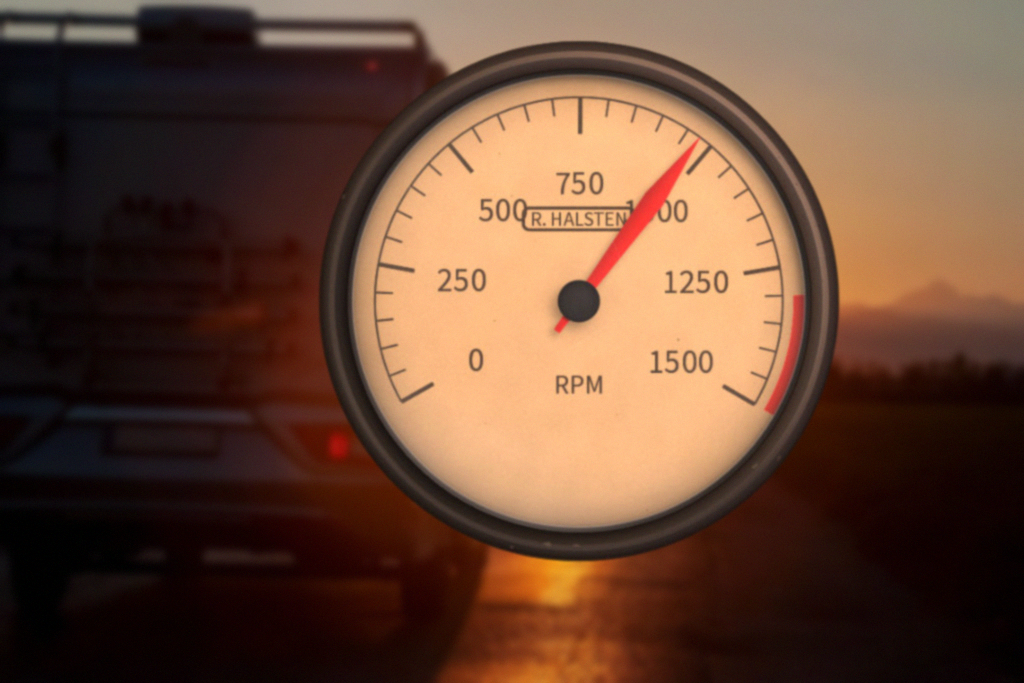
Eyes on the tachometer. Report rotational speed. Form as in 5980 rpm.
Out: 975 rpm
